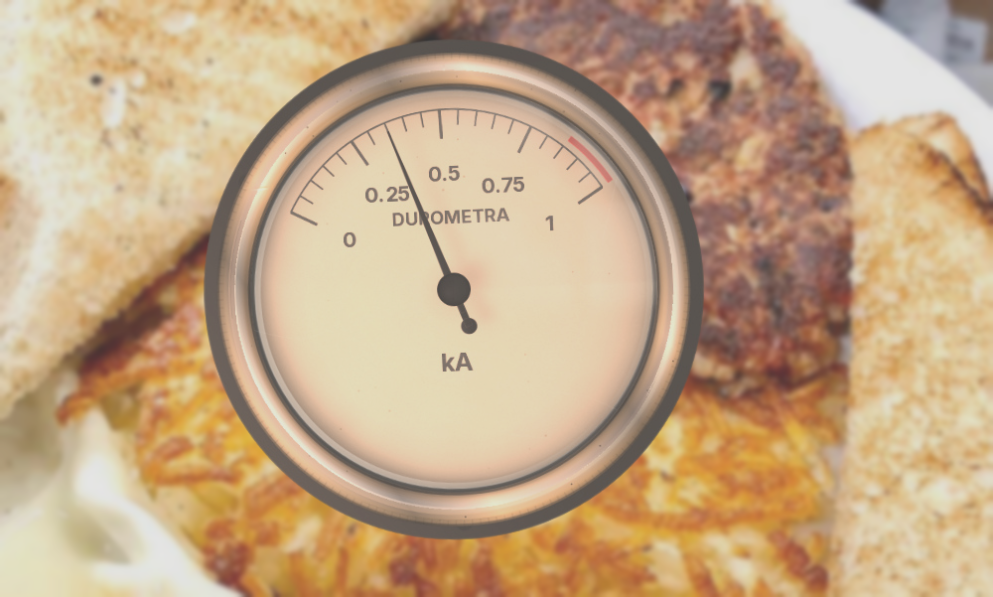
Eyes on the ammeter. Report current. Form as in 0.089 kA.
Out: 0.35 kA
